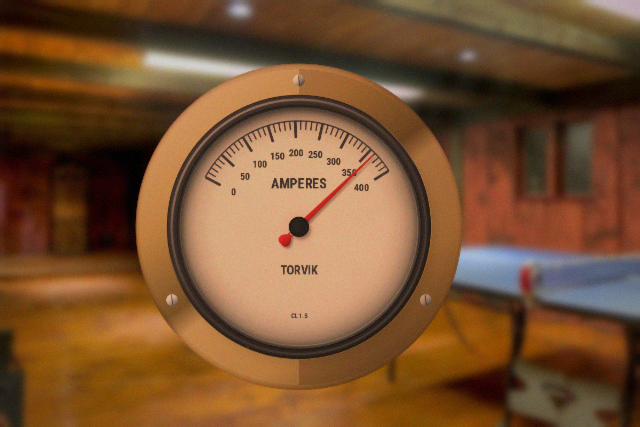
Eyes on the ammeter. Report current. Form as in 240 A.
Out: 360 A
